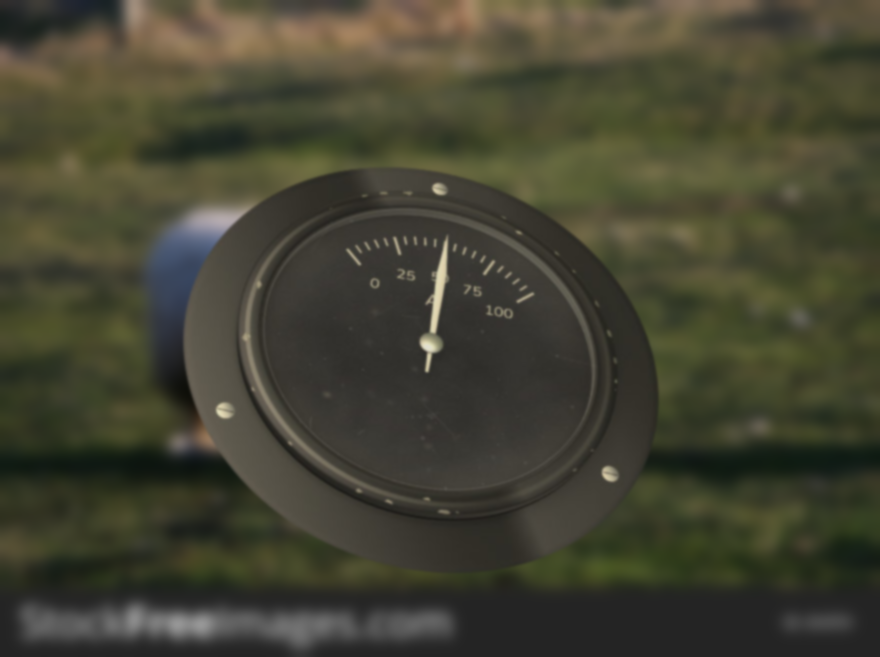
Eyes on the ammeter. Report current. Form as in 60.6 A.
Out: 50 A
